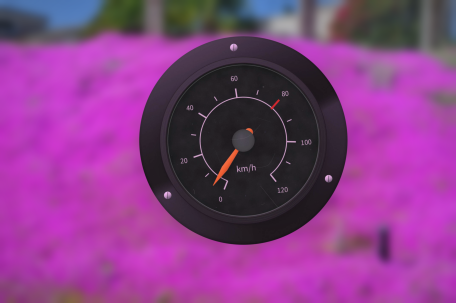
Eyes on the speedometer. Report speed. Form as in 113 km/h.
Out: 5 km/h
